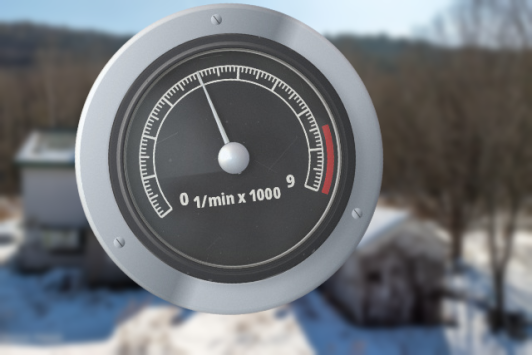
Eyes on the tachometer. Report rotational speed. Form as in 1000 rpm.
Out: 4000 rpm
